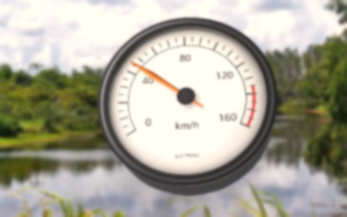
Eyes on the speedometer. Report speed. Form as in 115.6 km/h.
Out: 45 km/h
